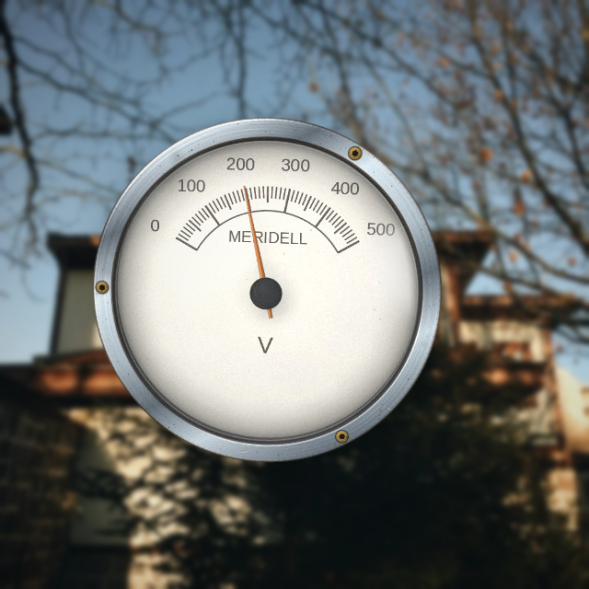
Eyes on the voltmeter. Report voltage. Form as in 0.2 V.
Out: 200 V
